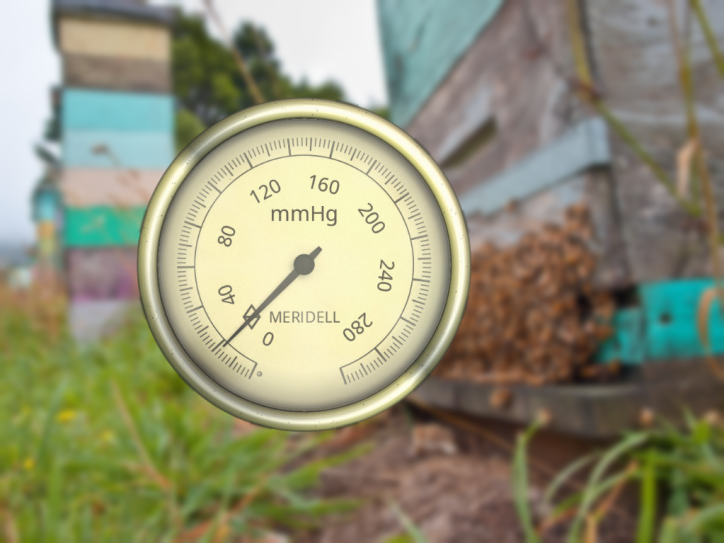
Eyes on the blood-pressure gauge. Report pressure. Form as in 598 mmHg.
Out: 18 mmHg
